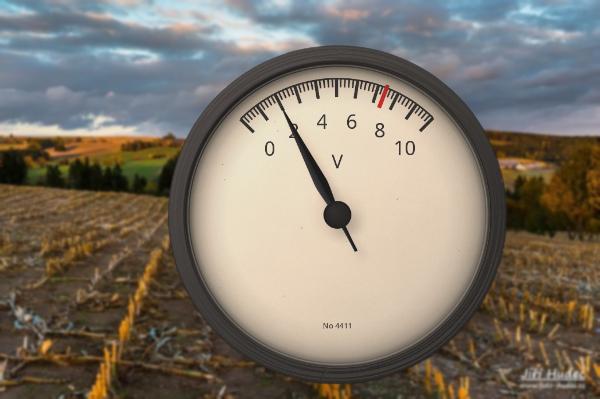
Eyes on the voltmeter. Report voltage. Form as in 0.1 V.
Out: 2 V
